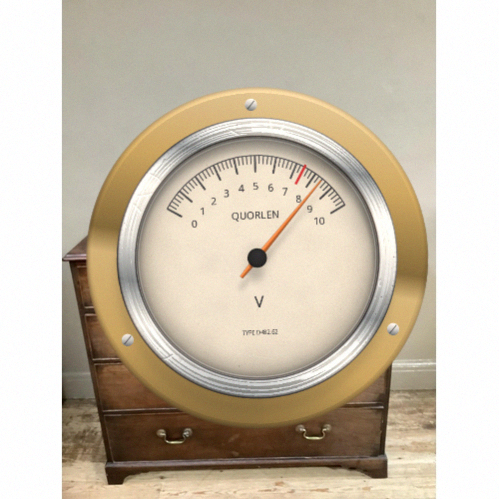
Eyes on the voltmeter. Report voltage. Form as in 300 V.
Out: 8.4 V
